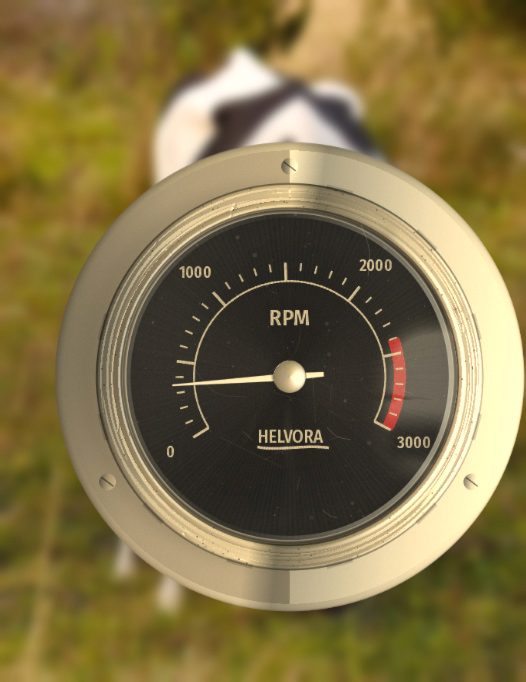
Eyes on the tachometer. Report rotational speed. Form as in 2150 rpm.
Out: 350 rpm
